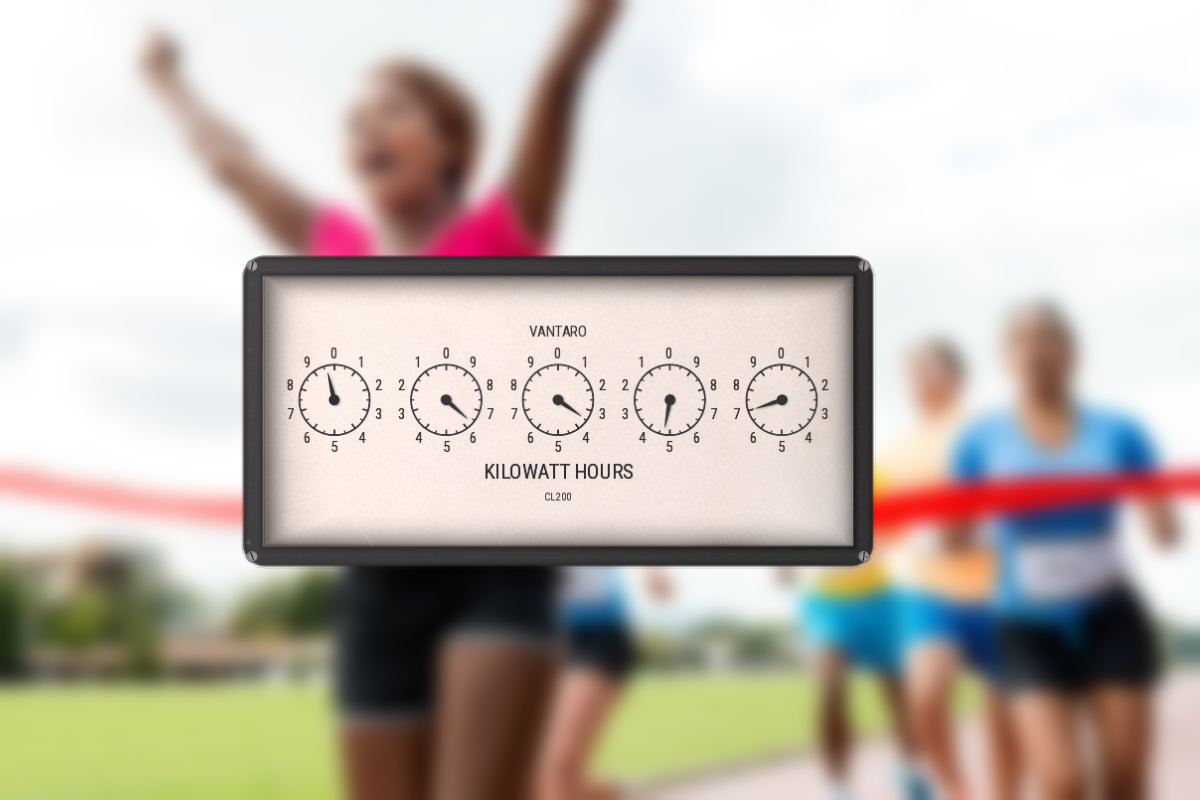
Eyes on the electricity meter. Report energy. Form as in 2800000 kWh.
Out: 96347 kWh
